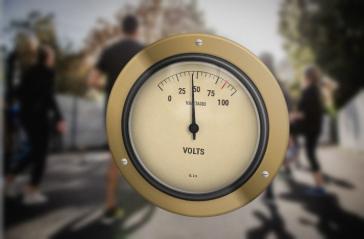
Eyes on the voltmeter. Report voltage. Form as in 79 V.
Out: 45 V
